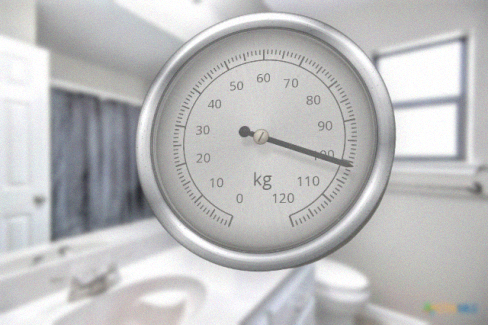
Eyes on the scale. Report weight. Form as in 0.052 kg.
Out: 101 kg
